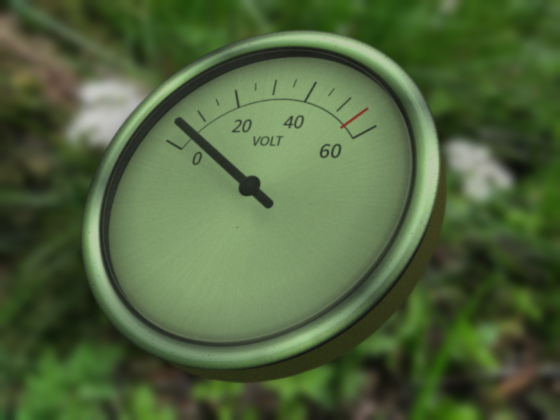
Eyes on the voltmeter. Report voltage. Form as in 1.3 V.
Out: 5 V
